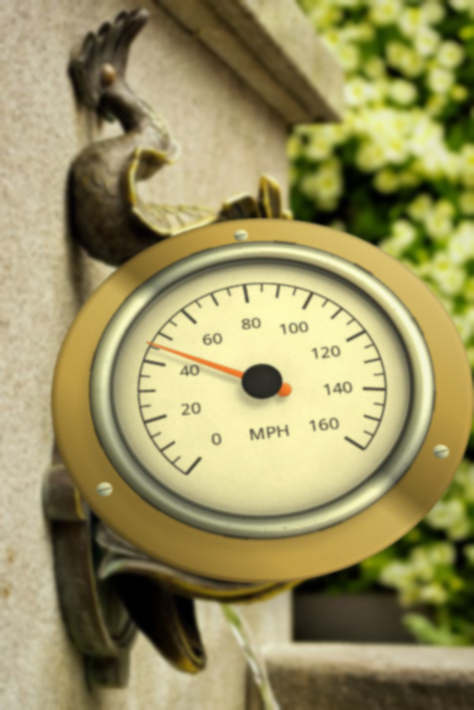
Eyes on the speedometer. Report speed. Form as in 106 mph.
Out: 45 mph
